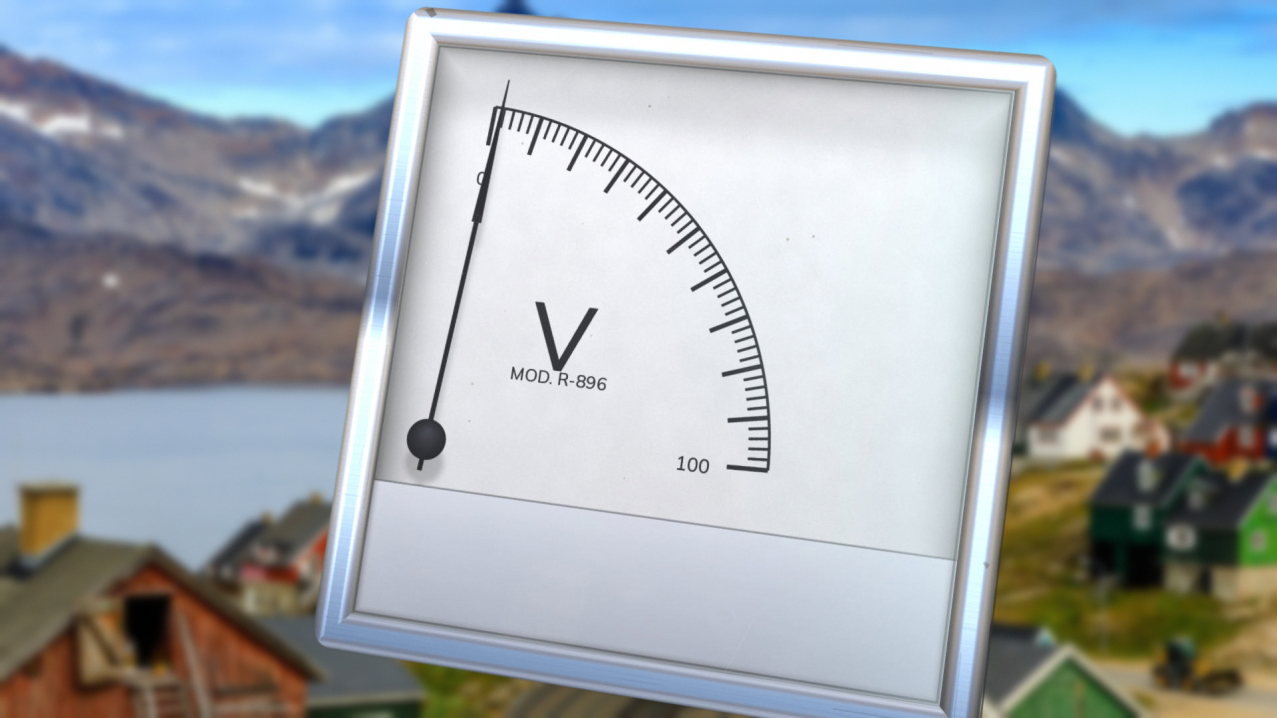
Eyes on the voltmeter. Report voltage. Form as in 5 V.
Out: 2 V
